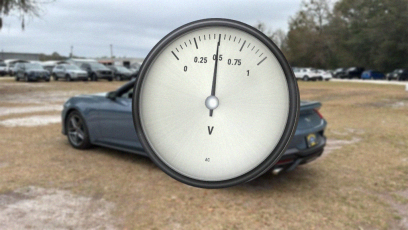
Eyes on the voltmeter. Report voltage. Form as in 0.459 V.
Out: 0.5 V
